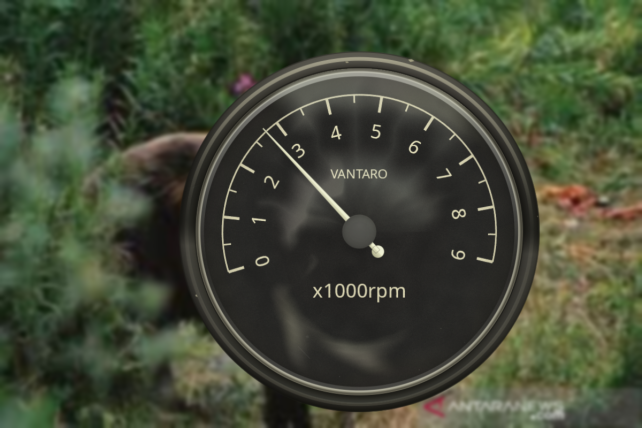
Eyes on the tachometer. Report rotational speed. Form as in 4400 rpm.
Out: 2750 rpm
